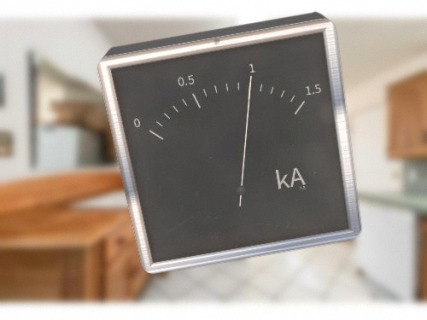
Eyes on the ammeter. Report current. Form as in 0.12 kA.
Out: 1 kA
